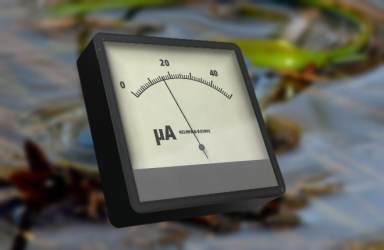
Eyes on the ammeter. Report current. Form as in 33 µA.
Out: 15 µA
